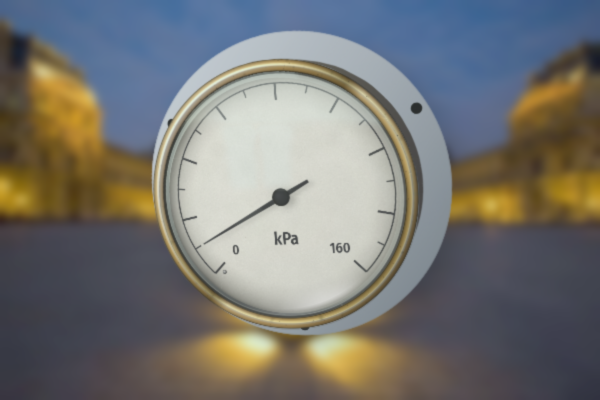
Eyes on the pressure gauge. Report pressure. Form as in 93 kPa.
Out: 10 kPa
